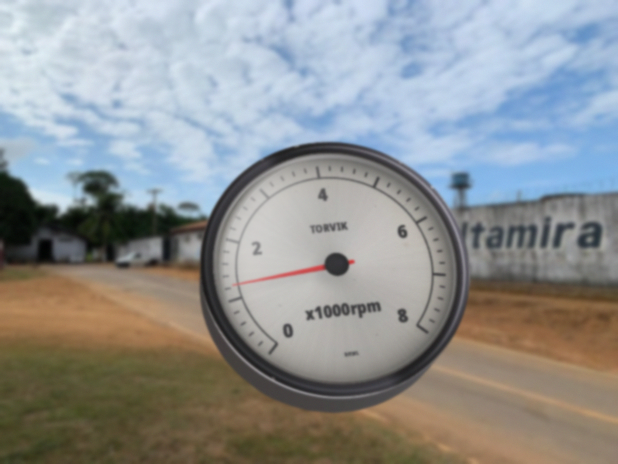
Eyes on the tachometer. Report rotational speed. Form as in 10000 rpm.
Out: 1200 rpm
